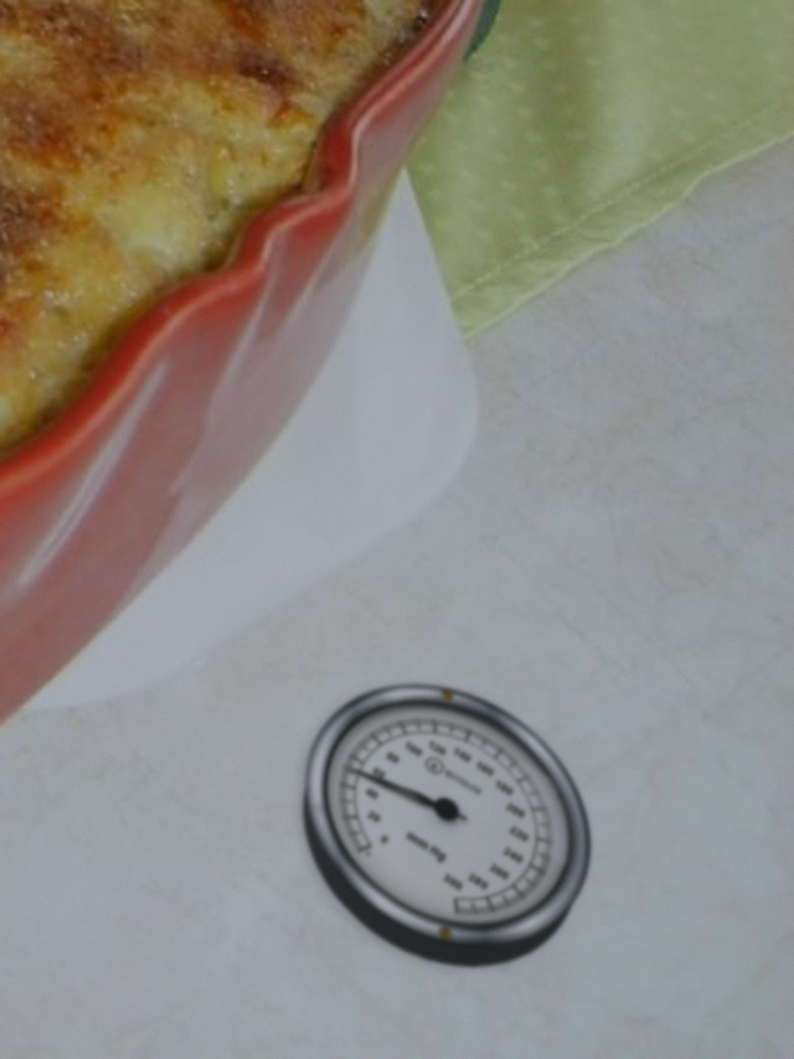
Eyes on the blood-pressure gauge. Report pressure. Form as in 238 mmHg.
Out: 50 mmHg
